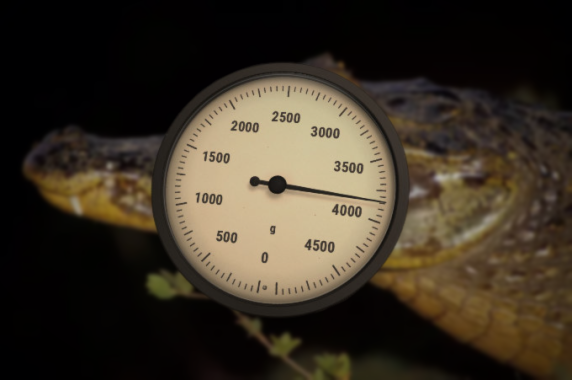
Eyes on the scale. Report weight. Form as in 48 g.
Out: 3850 g
